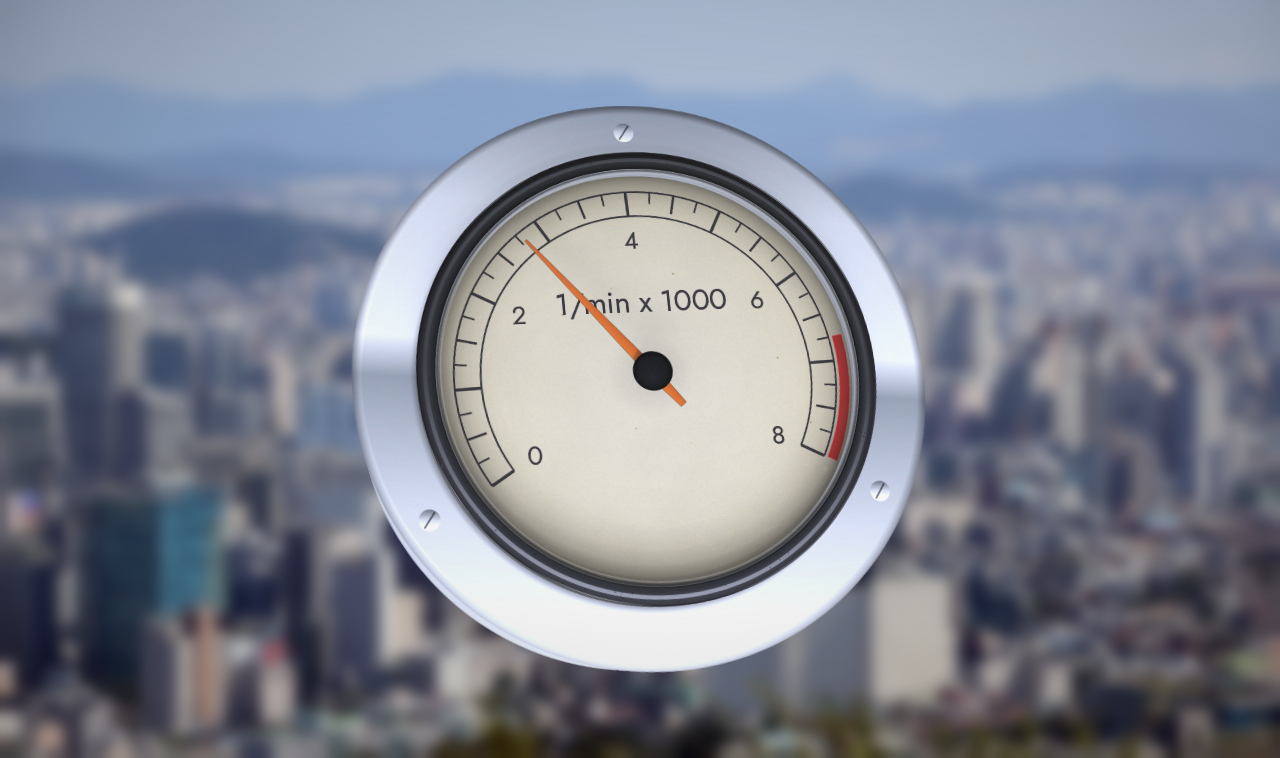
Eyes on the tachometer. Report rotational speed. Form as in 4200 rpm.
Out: 2750 rpm
